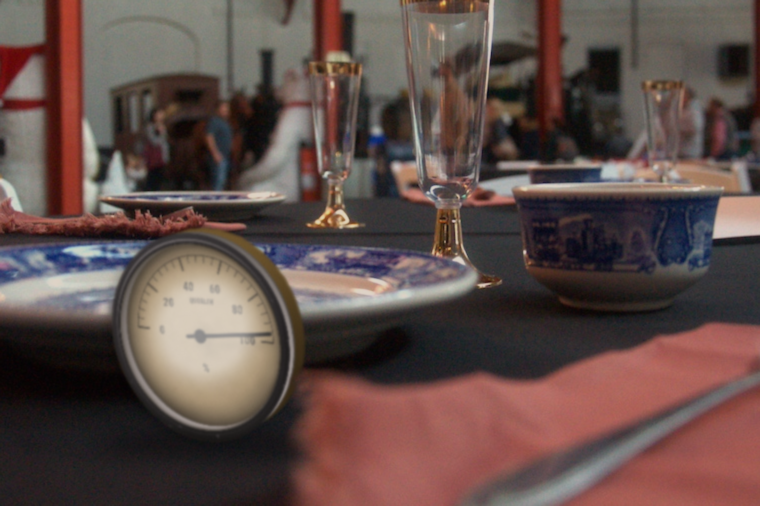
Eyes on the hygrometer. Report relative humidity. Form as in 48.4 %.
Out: 96 %
